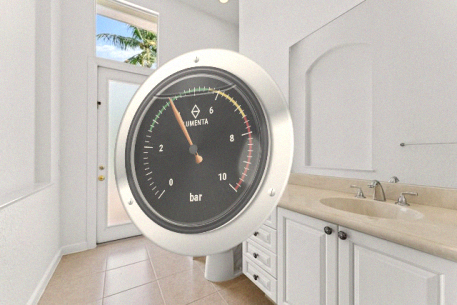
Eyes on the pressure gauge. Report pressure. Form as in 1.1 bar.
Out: 4 bar
